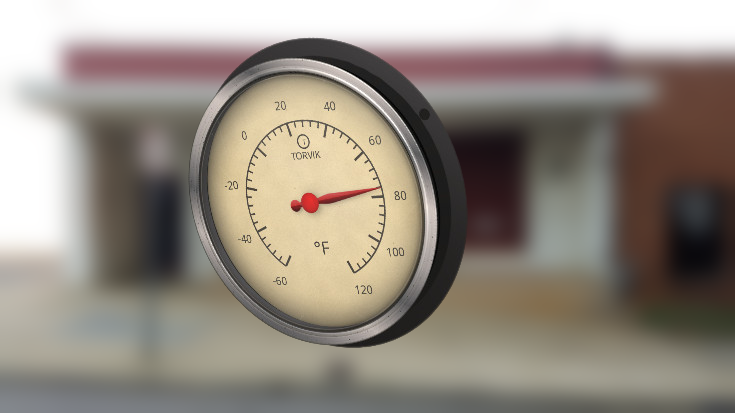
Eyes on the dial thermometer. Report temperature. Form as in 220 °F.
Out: 76 °F
